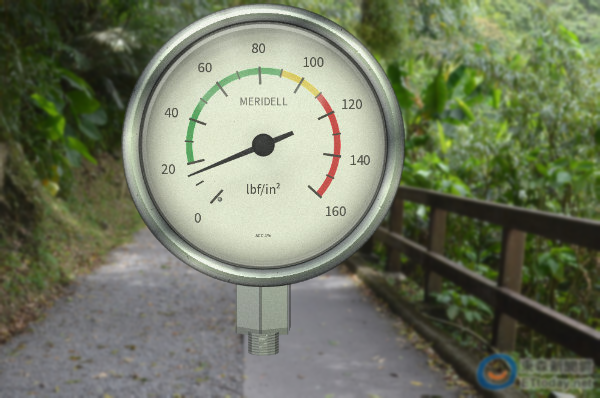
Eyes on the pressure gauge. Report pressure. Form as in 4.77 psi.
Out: 15 psi
